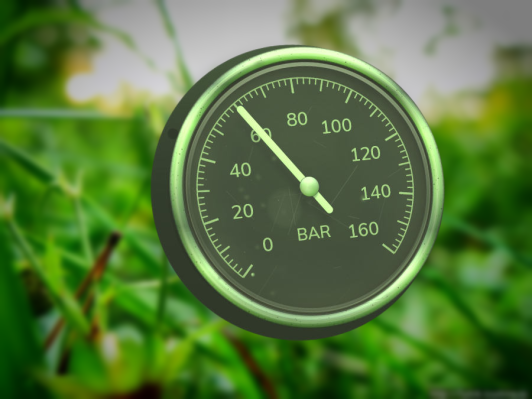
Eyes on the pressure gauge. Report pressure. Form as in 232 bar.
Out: 60 bar
